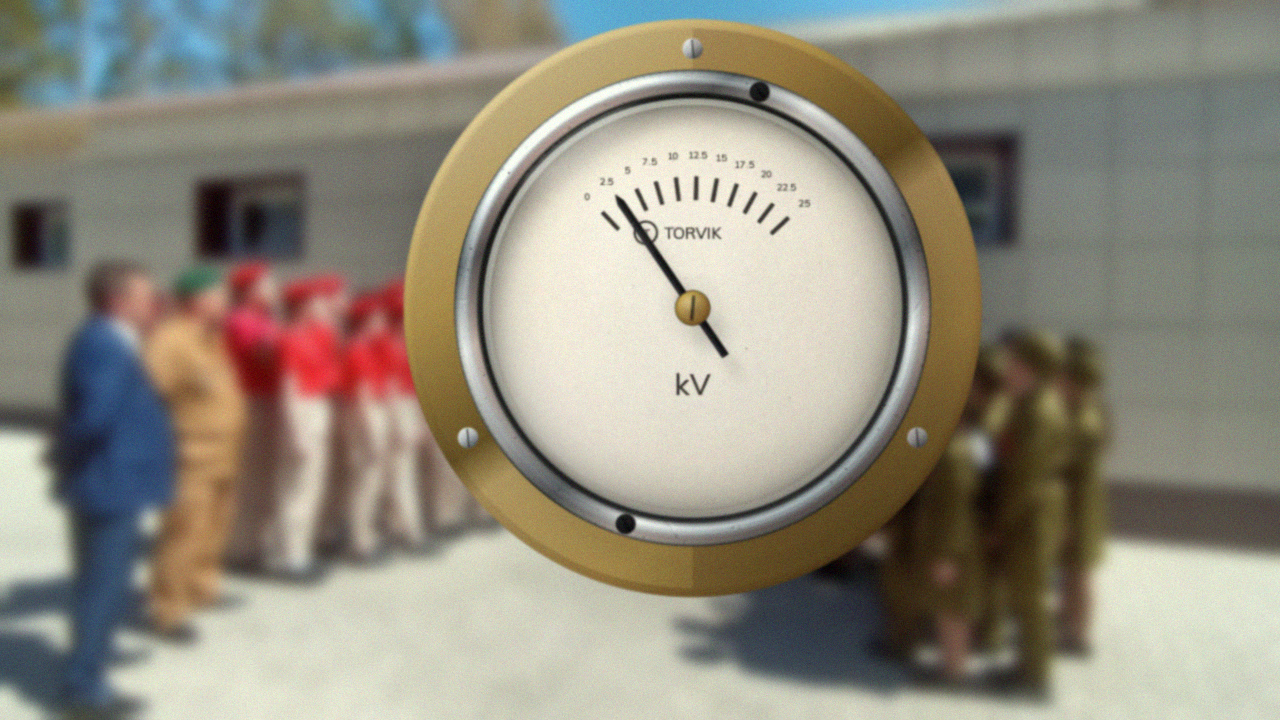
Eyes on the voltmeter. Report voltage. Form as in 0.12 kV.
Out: 2.5 kV
